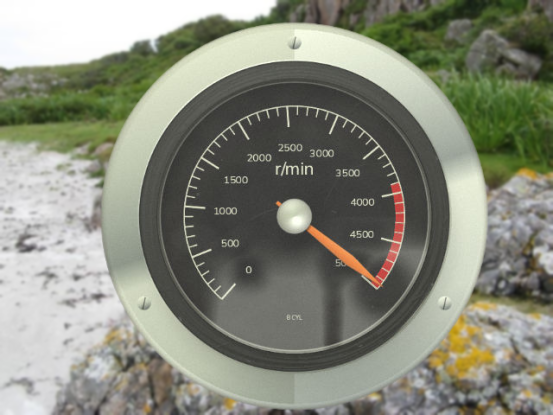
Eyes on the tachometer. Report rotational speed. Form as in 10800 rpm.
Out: 4950 rpm
